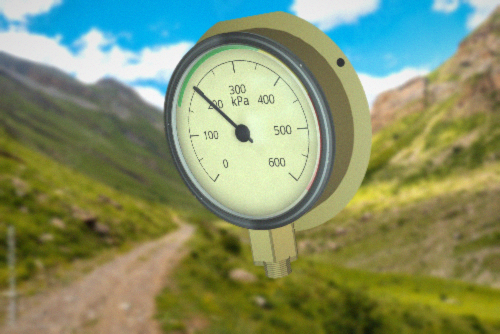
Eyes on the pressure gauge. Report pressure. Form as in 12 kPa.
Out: 200 kPa
